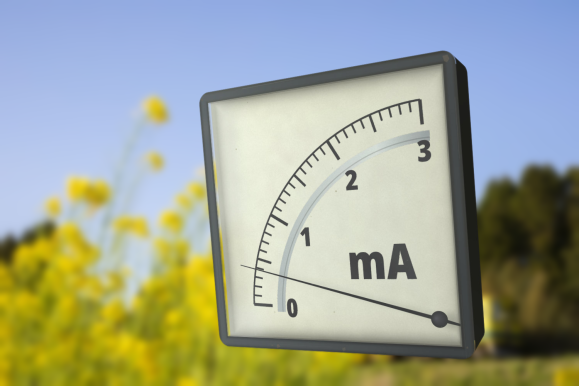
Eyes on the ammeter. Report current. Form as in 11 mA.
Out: 0.4 mA
